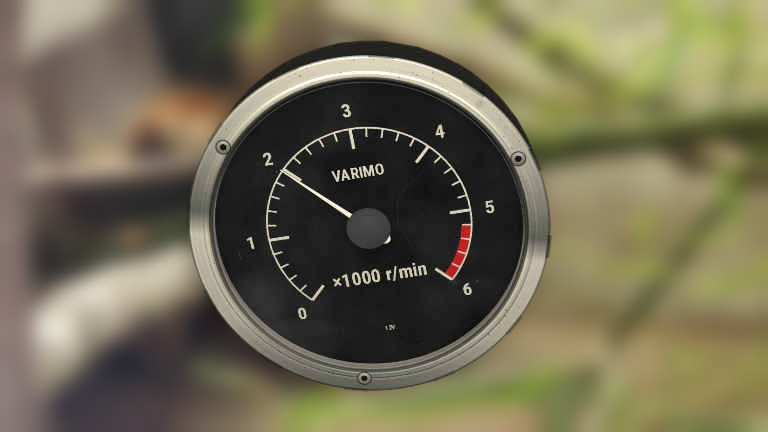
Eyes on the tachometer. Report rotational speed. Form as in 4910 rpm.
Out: 2000 rpm
